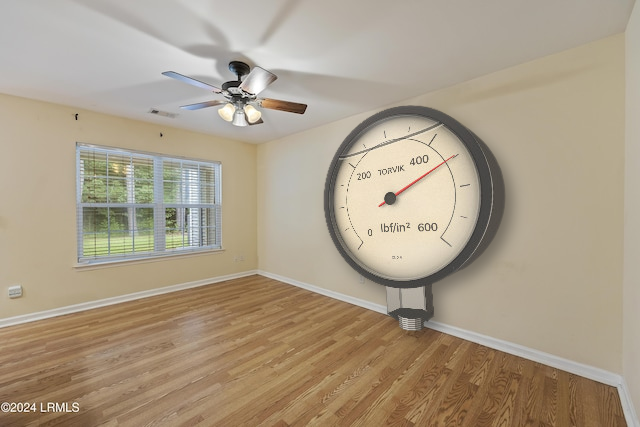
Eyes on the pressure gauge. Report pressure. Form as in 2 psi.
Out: 450 psi
